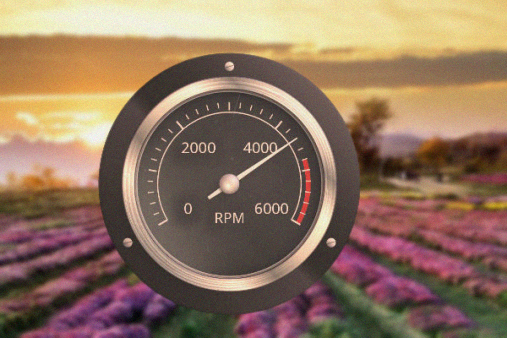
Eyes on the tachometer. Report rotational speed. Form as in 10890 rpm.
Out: 4400 rpm
